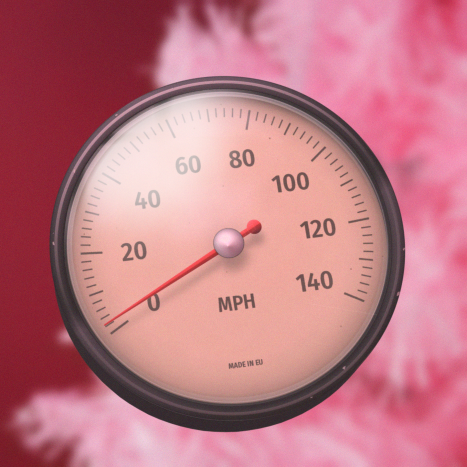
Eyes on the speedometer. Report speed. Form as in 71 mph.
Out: 2 mph
